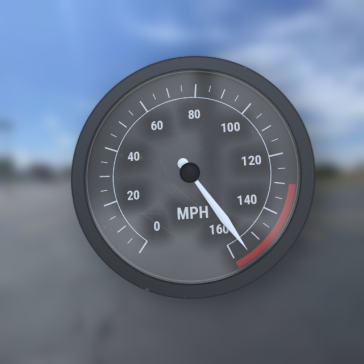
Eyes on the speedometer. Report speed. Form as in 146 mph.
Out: 155 mph
